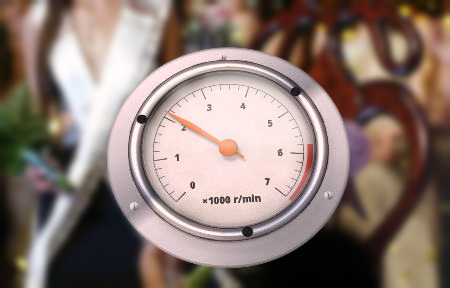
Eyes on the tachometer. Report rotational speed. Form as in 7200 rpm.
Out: 2100 rpm
